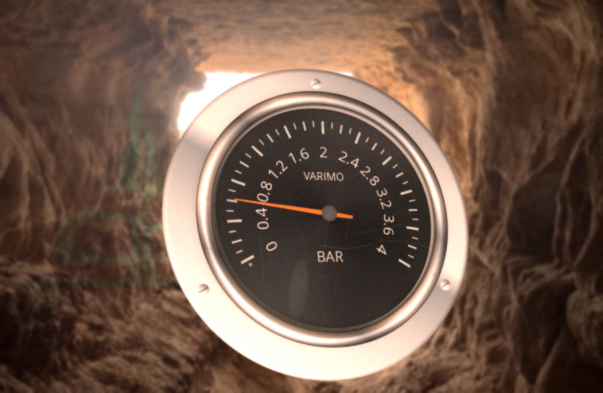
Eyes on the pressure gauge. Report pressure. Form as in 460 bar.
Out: 0.6 bar
